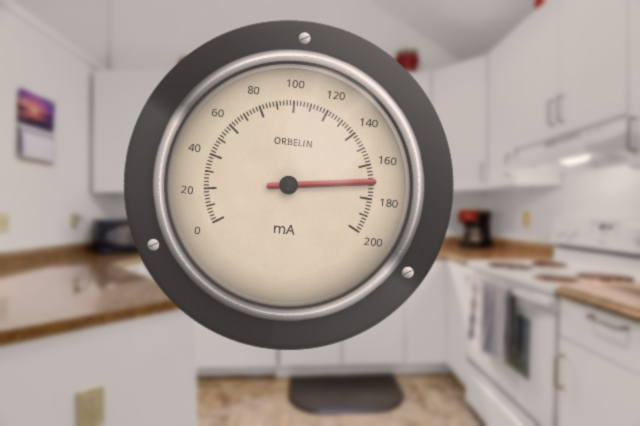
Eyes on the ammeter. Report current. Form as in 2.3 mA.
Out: 170 mA
